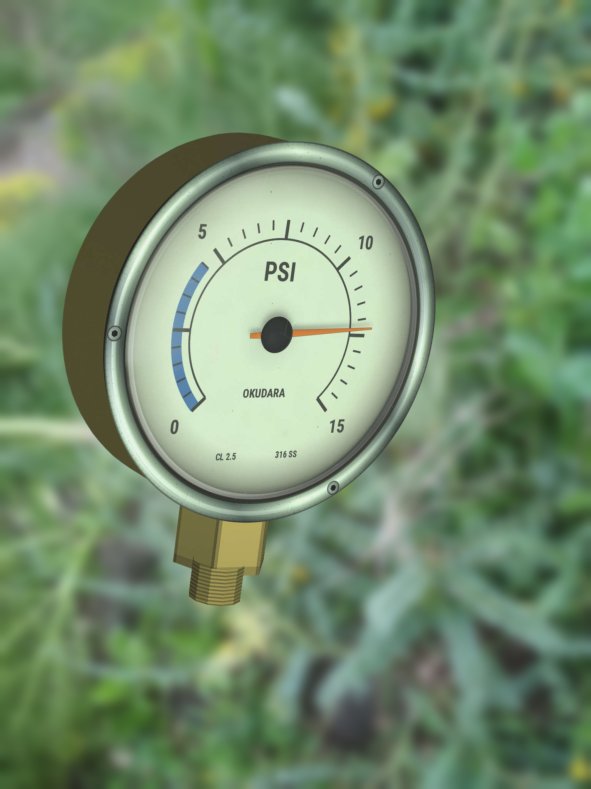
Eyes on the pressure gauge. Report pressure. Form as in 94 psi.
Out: 12.25 psi
